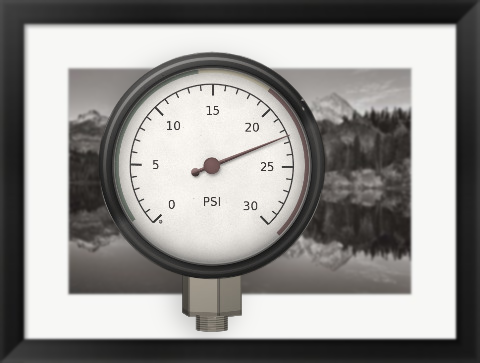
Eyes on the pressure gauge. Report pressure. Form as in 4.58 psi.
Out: 22.5 psi
